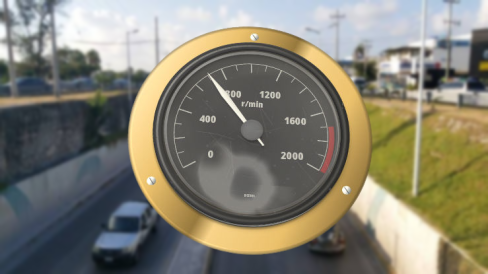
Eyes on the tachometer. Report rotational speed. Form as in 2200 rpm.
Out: 700 rpm
